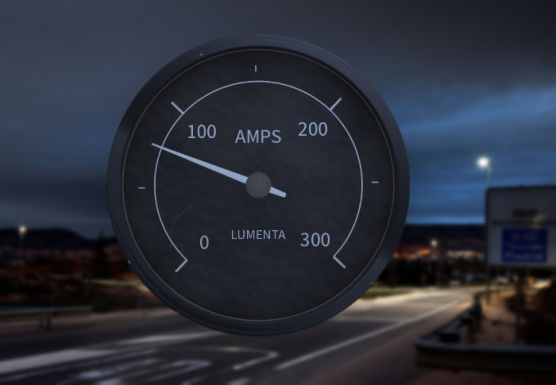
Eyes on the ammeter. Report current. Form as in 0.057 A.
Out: 75 A
